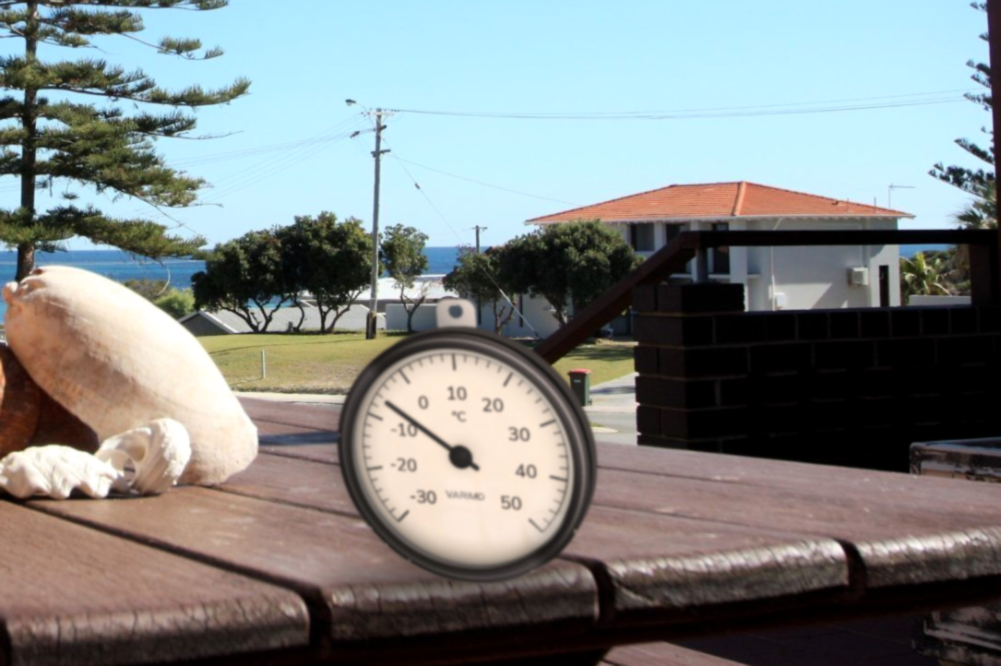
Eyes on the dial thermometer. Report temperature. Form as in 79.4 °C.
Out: -6 °C
